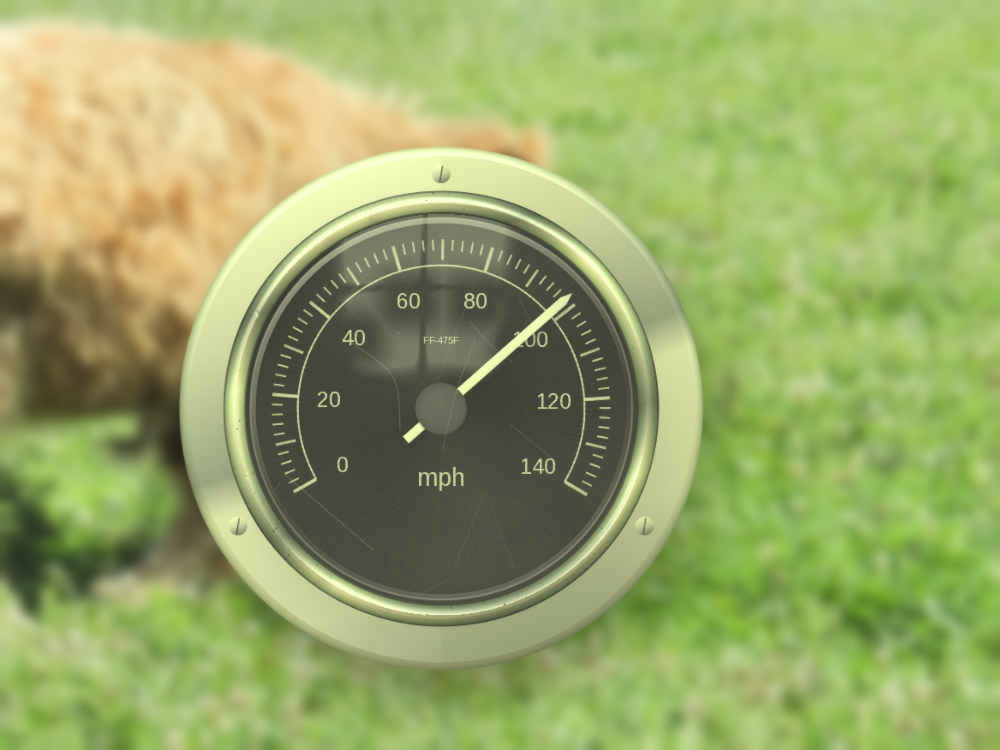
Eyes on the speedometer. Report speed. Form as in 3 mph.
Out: 98 mph
